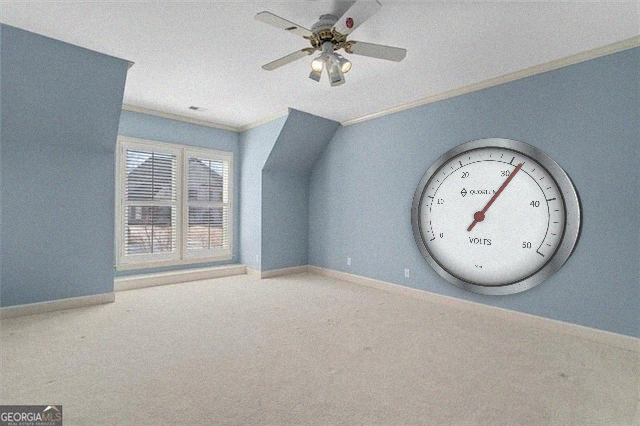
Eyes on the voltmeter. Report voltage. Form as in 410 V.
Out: 32 V
